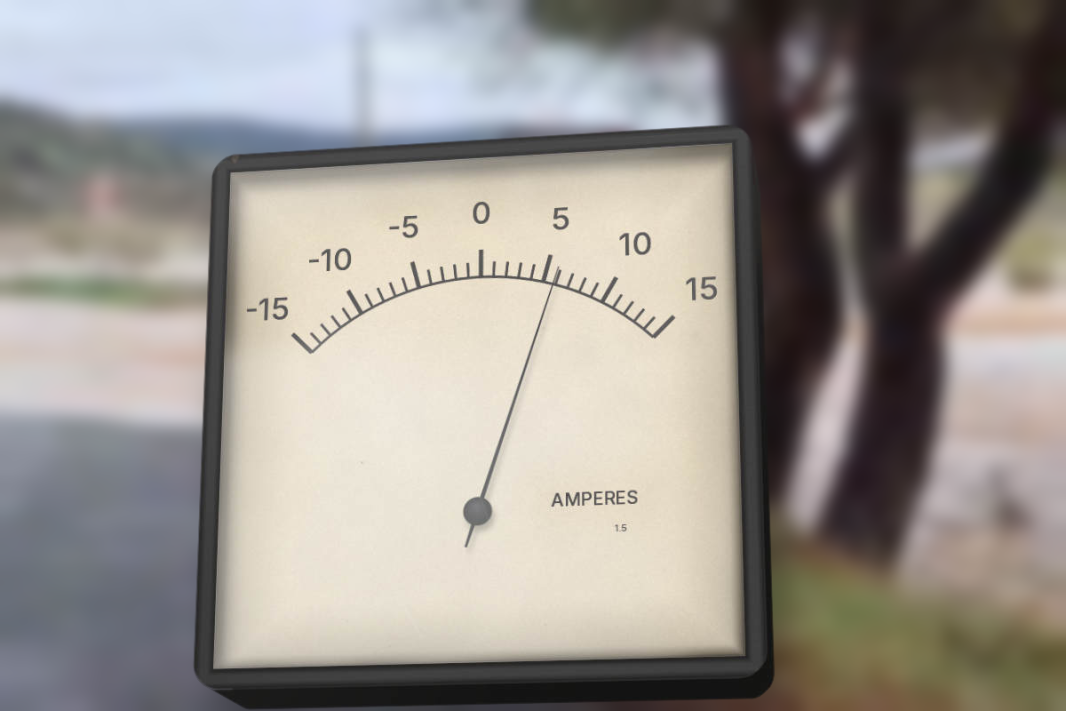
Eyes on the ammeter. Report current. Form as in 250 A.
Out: 6 A
